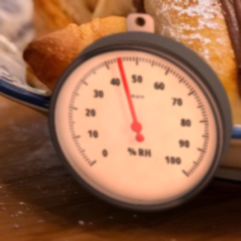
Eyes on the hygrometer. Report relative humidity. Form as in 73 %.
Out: 45 %
